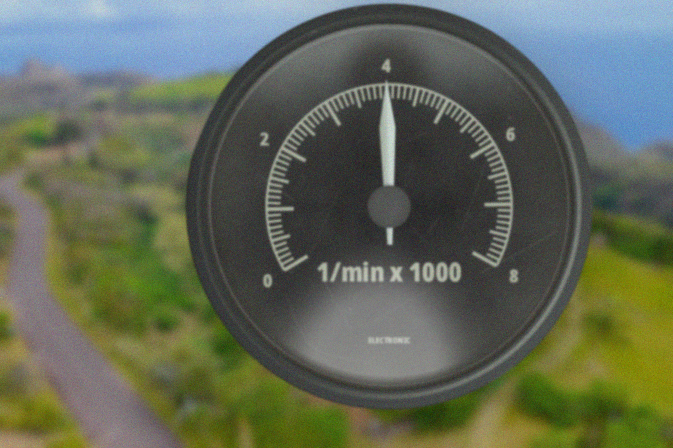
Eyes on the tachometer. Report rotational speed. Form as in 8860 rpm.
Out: 4000 rpm
